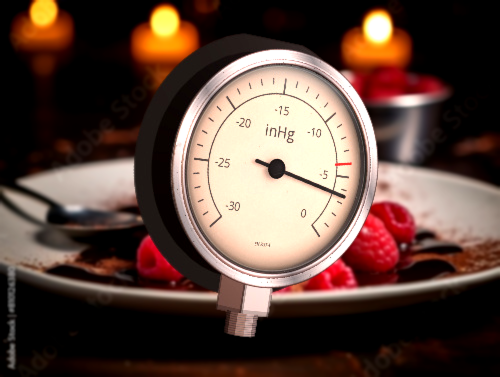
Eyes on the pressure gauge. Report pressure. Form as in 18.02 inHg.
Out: -3.5 inHg
